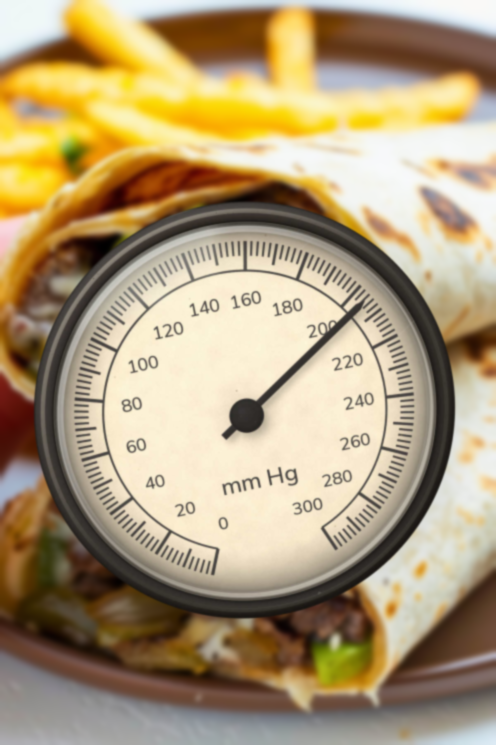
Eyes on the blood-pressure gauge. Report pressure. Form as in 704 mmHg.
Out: 204 mmHg
